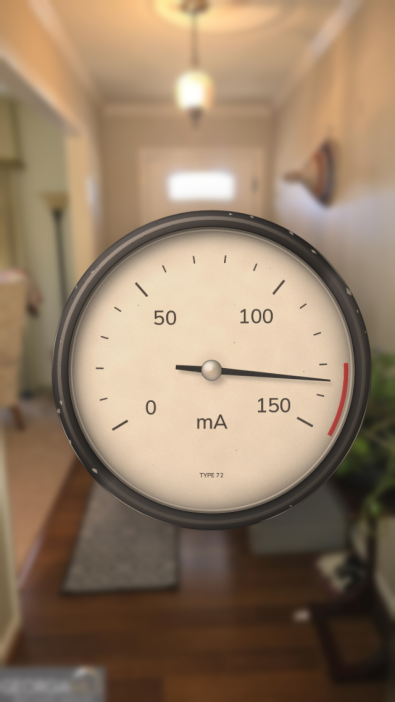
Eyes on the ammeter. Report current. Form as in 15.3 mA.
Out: 135 mA
